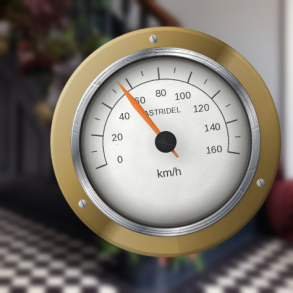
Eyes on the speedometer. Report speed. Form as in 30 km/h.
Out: 55 km/h
